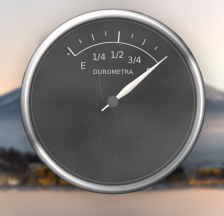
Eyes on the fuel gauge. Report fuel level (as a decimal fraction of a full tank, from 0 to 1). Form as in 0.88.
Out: 1
